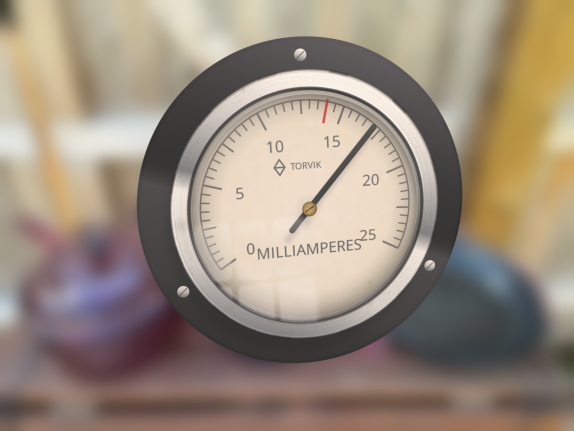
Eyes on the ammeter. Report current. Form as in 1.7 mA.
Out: 17 mA
